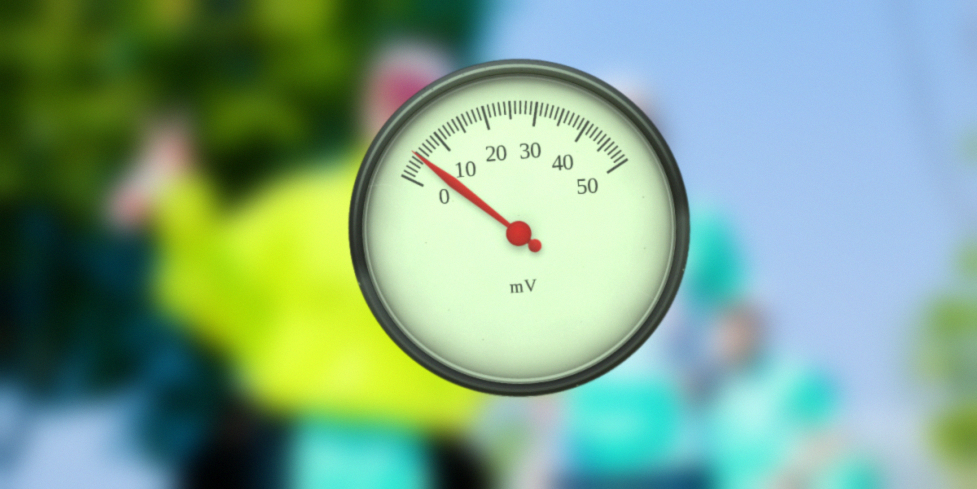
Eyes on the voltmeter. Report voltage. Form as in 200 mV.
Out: 5 mV
